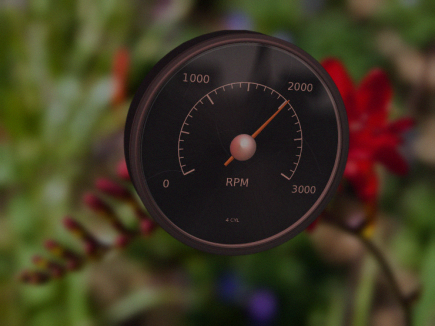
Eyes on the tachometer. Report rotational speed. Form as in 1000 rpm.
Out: 2000 rpm
